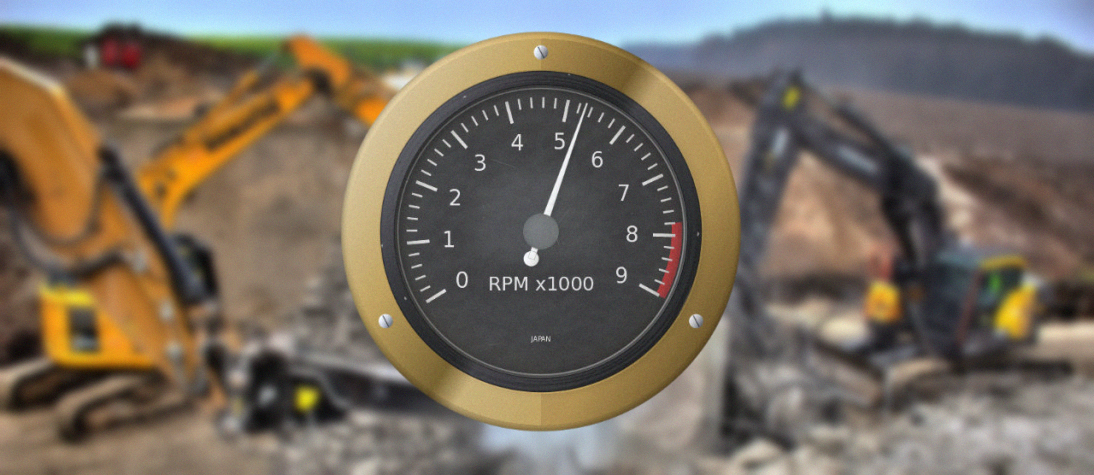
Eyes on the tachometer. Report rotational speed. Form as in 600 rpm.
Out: 5300 rpm
